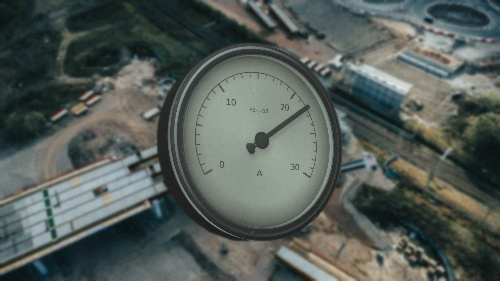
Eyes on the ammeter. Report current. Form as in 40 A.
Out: 22 A
